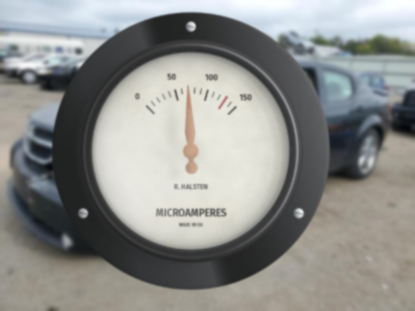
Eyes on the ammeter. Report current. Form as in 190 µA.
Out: 70 µA
